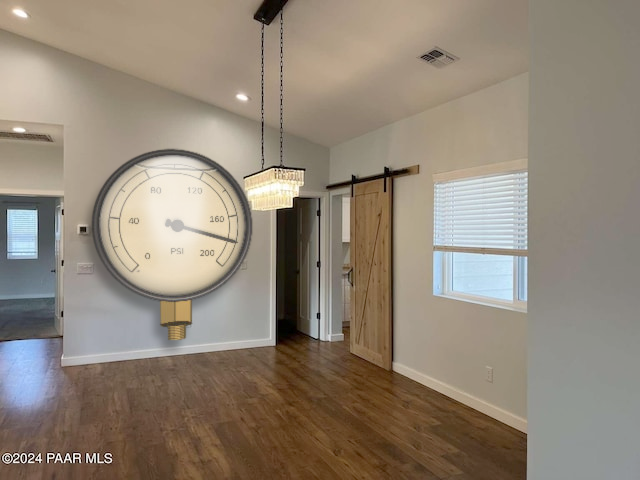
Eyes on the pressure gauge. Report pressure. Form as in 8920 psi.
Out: 180 psi
